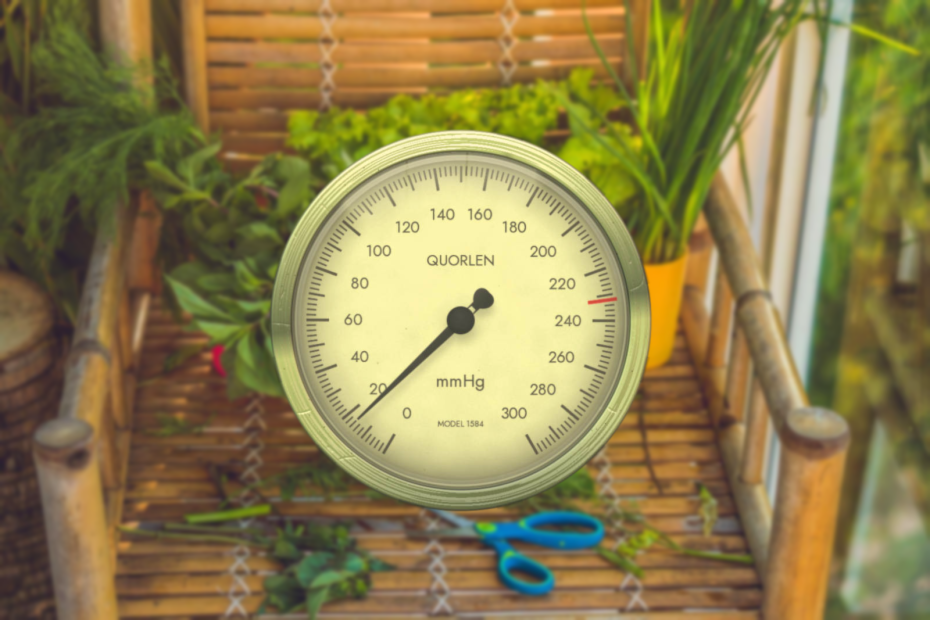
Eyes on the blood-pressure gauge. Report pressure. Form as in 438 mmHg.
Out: 16 mmHg
